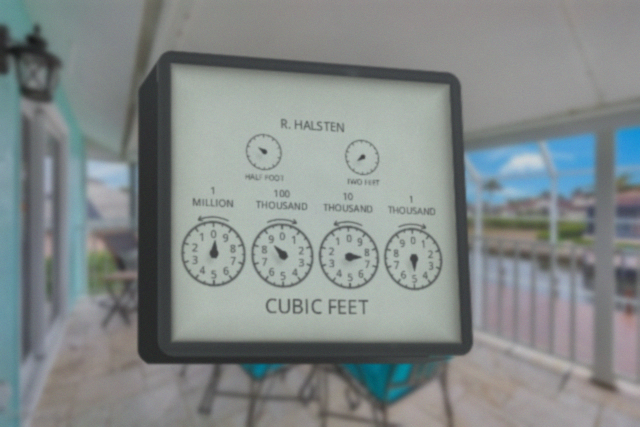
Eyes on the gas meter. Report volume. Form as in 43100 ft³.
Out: 987500 ft³
